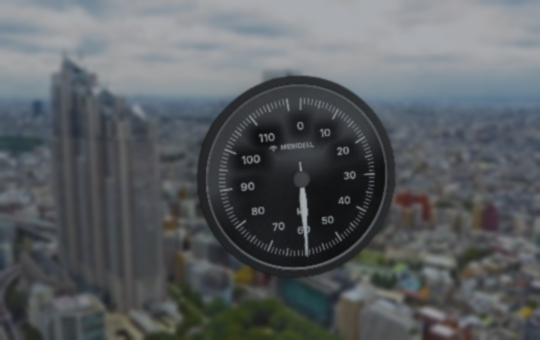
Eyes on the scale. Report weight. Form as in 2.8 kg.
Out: 60 kg
